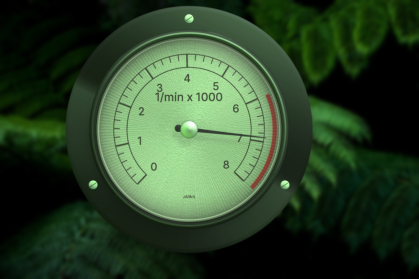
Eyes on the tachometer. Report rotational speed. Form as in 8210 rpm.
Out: 6900 rpm
